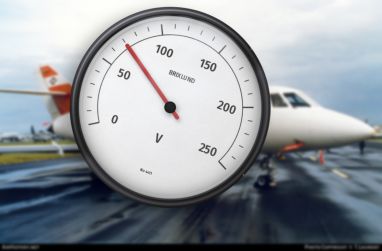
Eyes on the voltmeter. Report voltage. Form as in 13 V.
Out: 70 V
